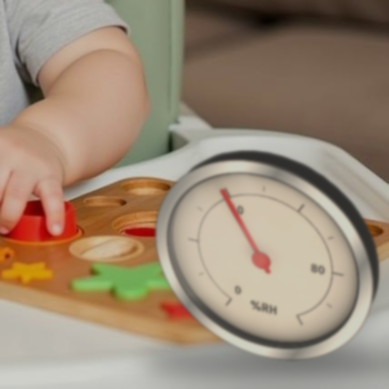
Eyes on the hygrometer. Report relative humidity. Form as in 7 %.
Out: 40 %
